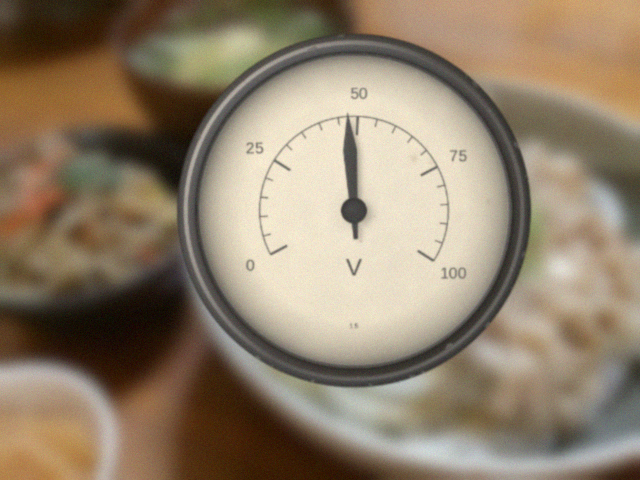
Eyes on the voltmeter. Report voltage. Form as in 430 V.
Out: 47.5 V
